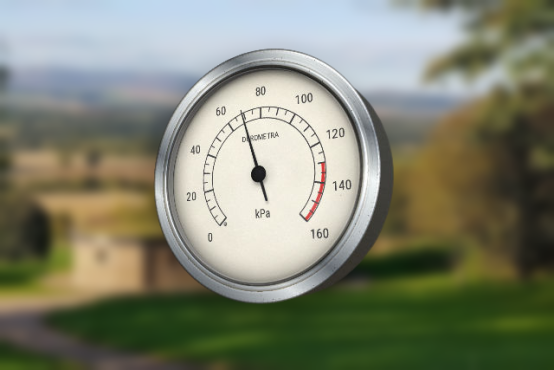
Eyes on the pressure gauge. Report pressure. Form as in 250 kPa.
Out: 70 kPa
